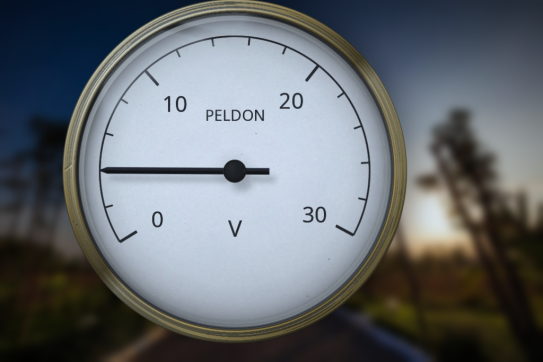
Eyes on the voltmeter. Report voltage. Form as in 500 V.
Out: 4 V
